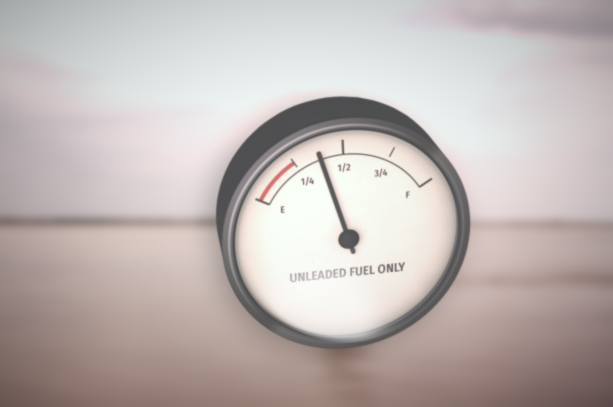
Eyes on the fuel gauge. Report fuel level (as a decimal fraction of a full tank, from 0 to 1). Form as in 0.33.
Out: 0.375
